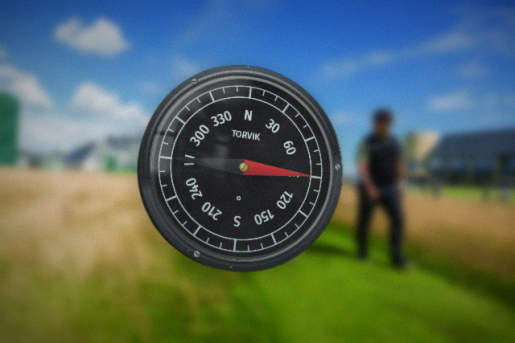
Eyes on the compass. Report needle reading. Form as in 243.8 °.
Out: 90 °
